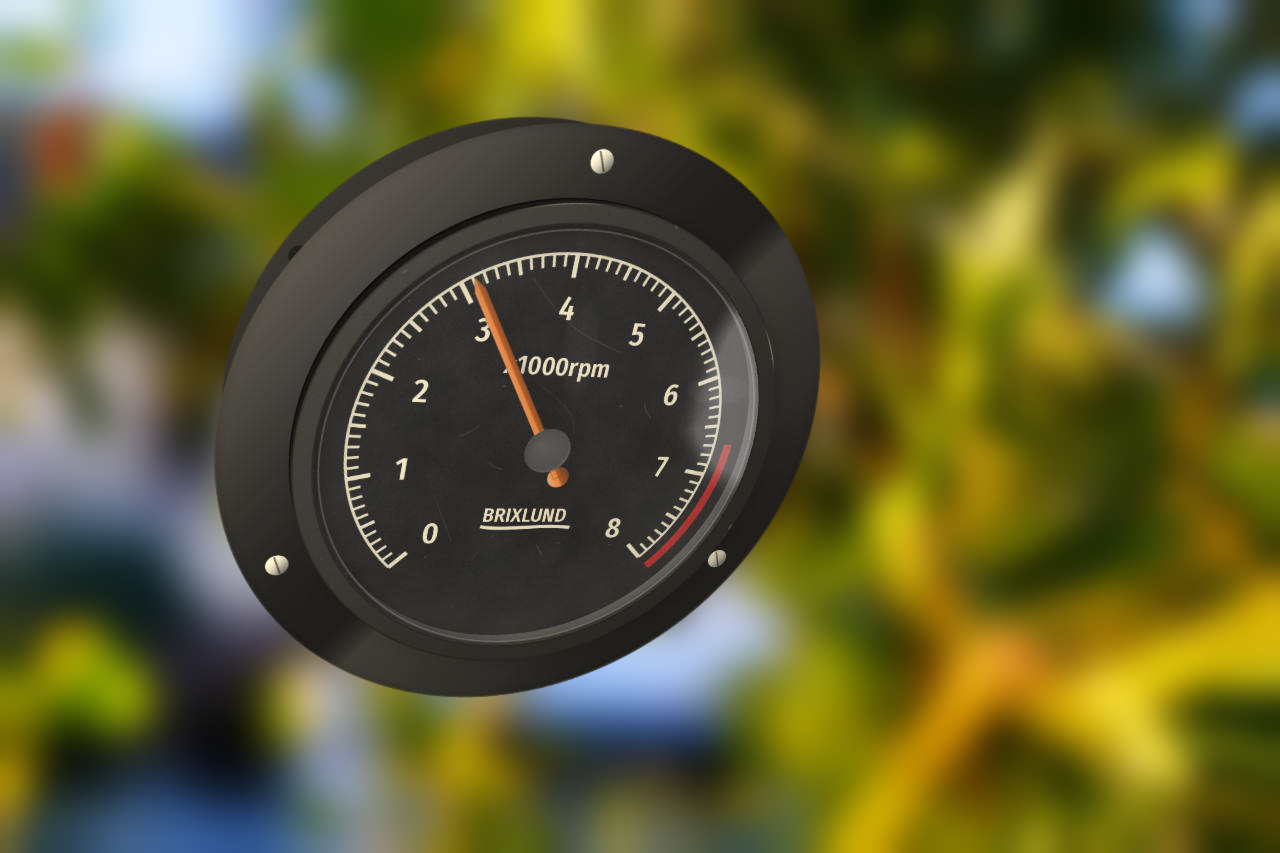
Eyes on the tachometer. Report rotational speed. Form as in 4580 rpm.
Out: 3100 rpm
